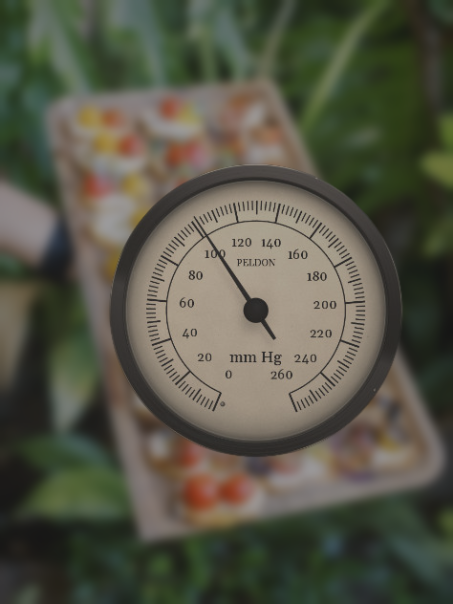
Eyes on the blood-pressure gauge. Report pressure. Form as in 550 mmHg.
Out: 102 mmHg
